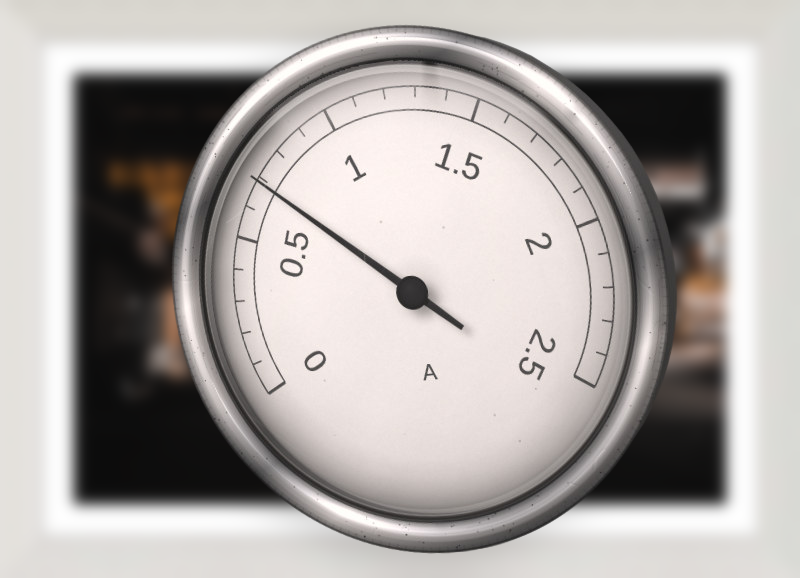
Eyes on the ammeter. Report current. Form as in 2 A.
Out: 0.7 A
